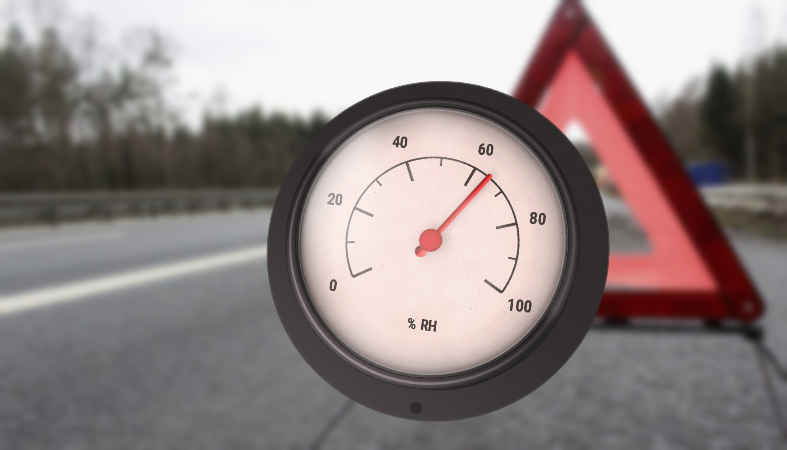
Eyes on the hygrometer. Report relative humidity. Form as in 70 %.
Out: 65 %
